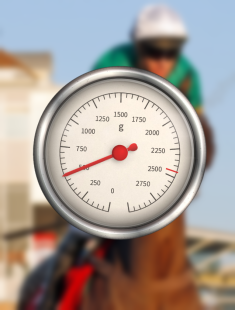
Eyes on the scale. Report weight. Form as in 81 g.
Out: 500 g
